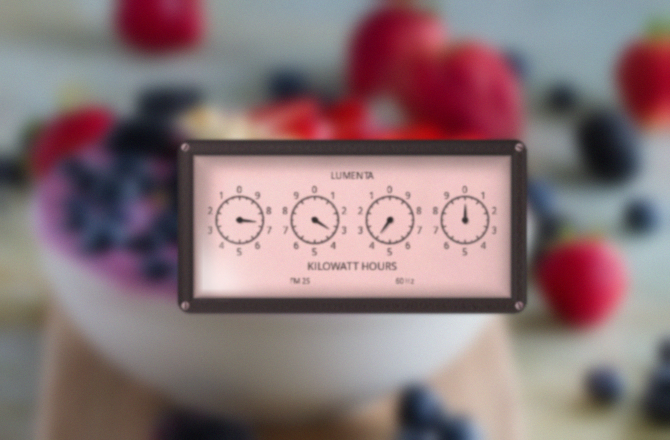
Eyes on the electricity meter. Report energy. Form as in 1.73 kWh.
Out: 7340 kWh
